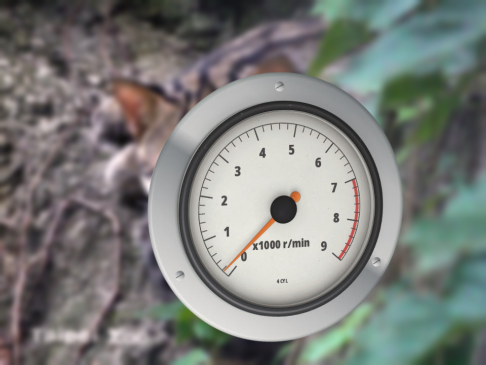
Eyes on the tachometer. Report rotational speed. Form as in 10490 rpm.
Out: 200 rpm
